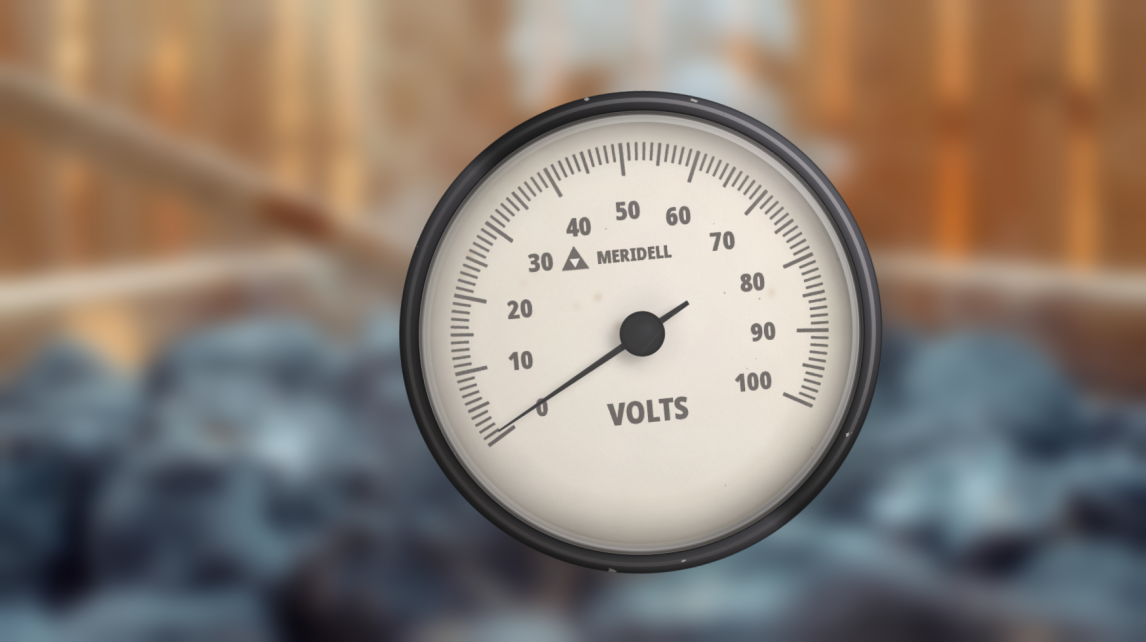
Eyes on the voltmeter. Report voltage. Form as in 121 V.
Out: 1 V
